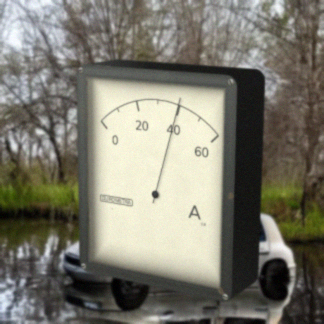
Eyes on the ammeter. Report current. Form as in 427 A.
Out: 40 A
